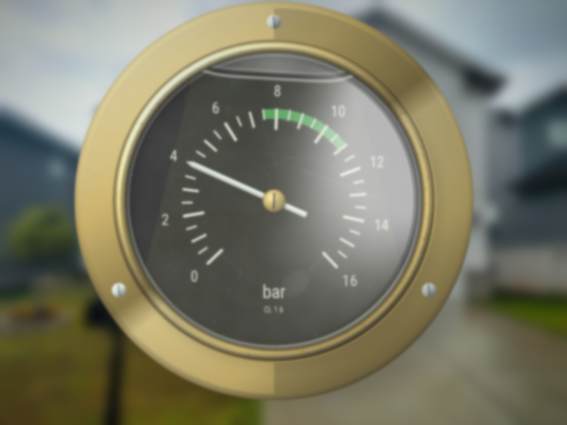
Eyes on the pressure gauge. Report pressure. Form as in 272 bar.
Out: 4 bar
